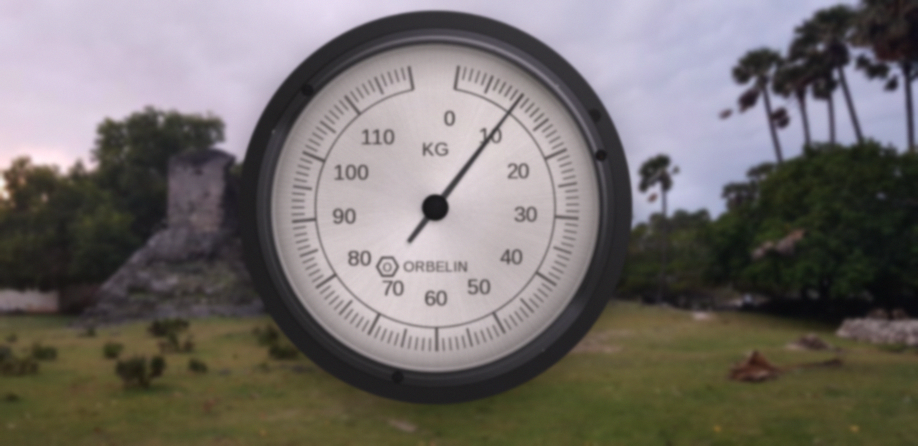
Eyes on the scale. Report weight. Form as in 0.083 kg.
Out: 10 kg
